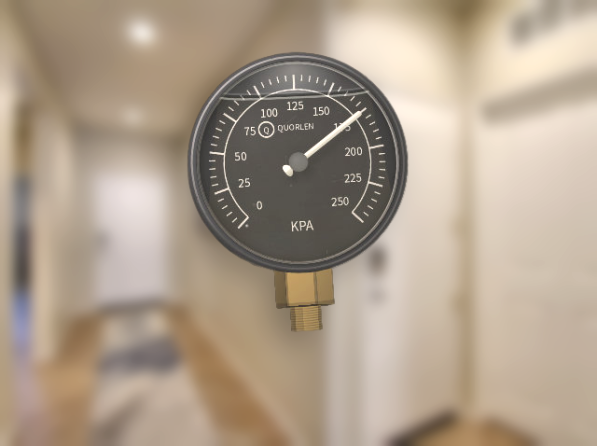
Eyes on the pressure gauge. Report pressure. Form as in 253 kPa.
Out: 175 kPa
